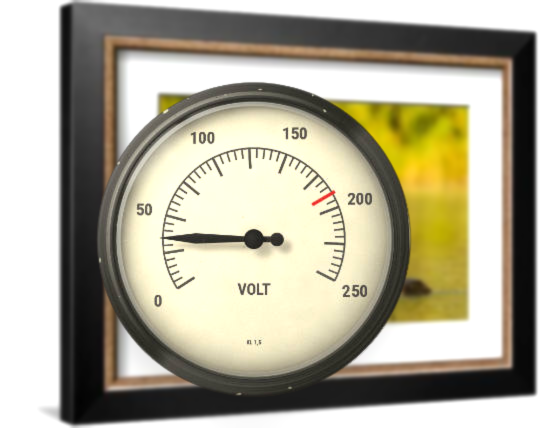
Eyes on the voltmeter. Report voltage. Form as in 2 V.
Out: 35 V
